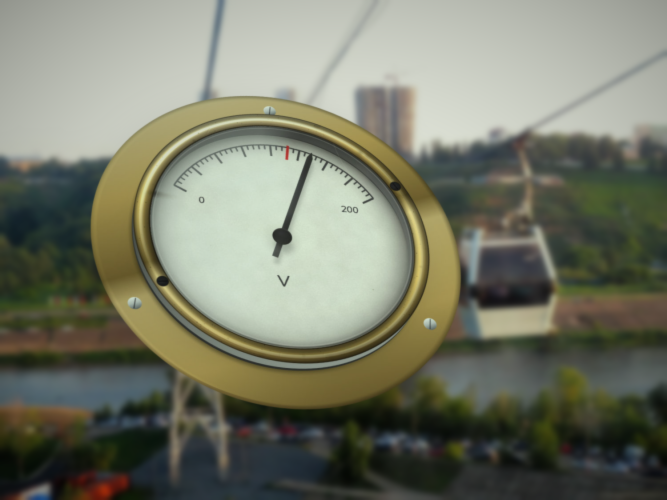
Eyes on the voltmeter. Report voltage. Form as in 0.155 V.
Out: 135 V
